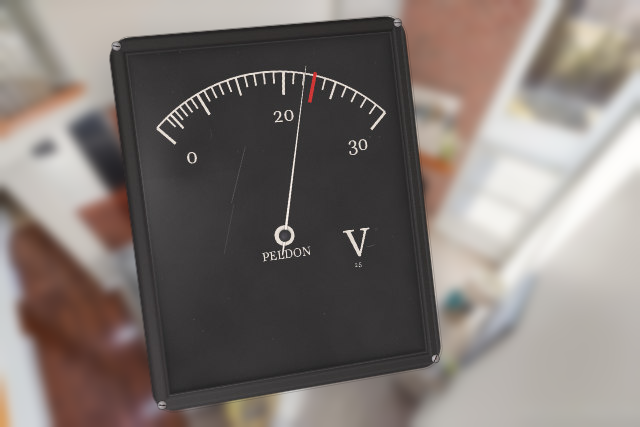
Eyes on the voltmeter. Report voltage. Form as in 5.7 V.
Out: 22 V
